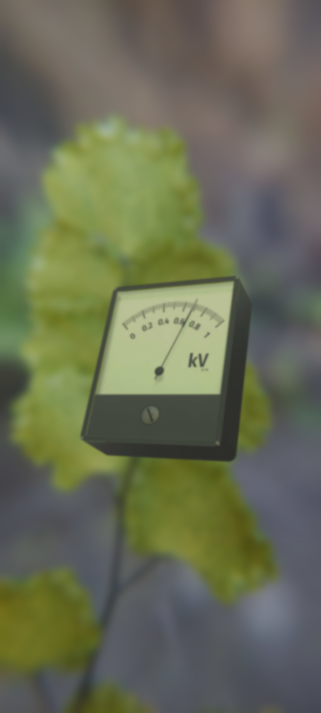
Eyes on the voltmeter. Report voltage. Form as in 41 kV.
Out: 0.7 kV
